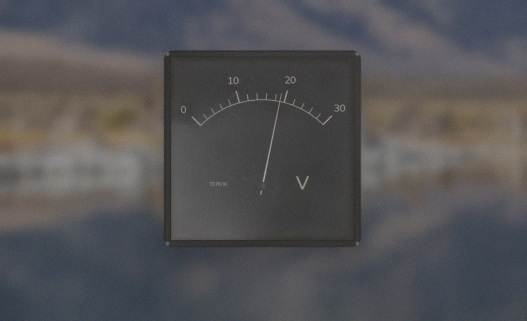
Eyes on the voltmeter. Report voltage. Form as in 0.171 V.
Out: 19 V
